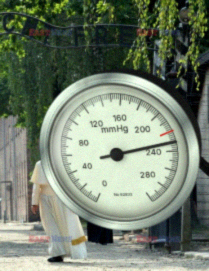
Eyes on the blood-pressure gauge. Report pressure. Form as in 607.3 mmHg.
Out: 230 mmHg
